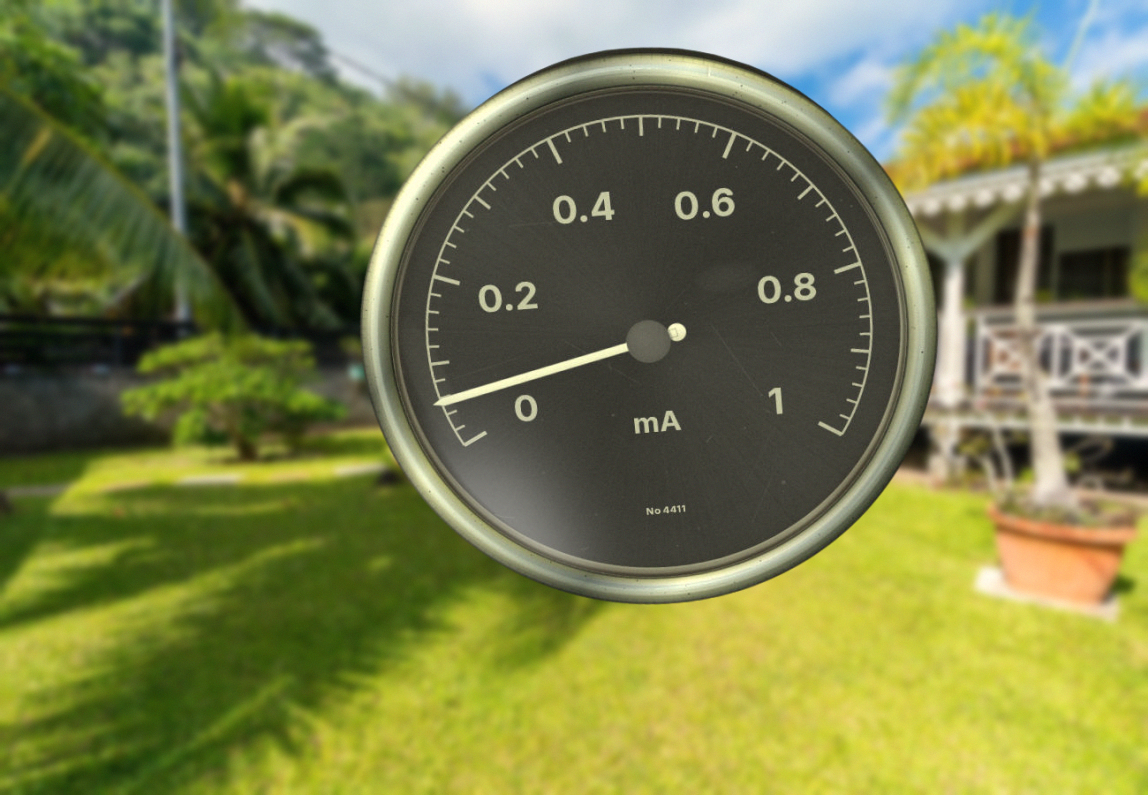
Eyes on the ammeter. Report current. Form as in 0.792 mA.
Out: 0.06 mA
